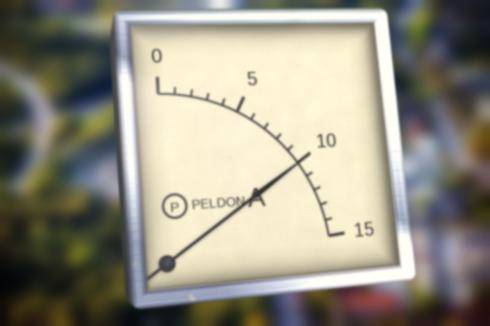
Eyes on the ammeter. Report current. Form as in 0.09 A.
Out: 10 A
